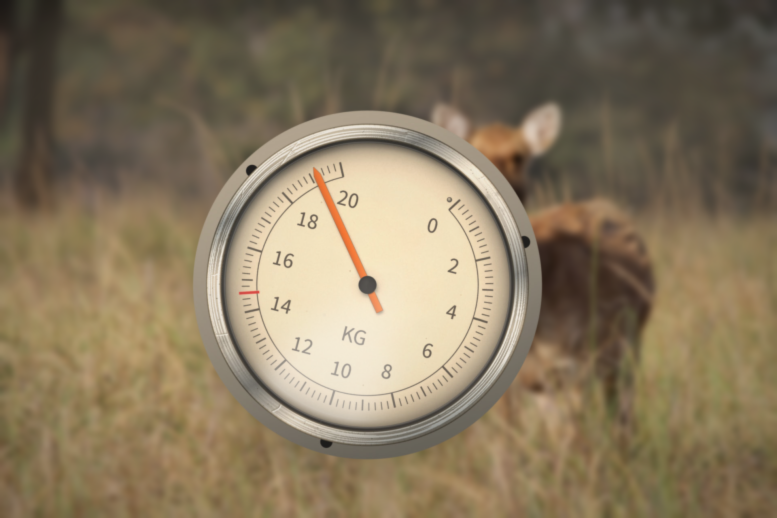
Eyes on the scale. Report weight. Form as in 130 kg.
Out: 19.2 kg
